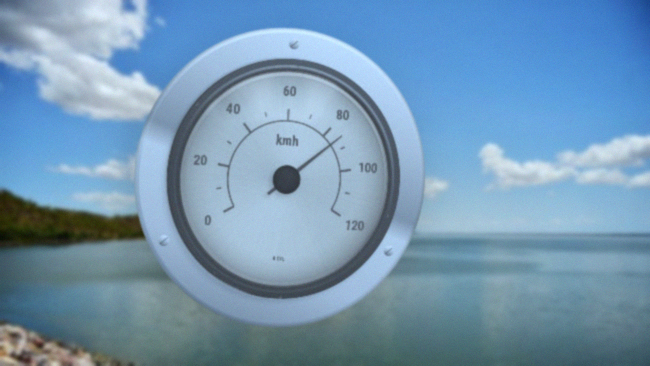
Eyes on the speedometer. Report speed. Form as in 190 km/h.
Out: 85 km/h
